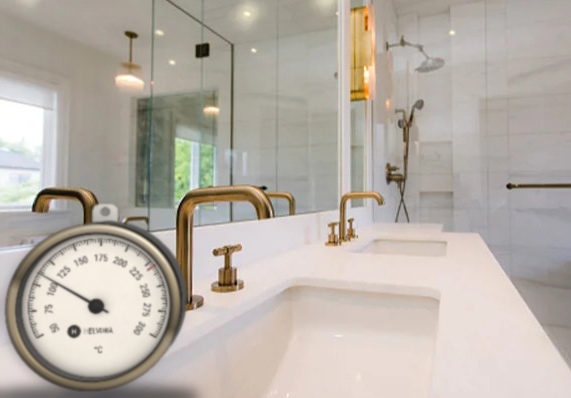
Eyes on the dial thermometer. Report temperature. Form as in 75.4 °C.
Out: 112.5 °C
